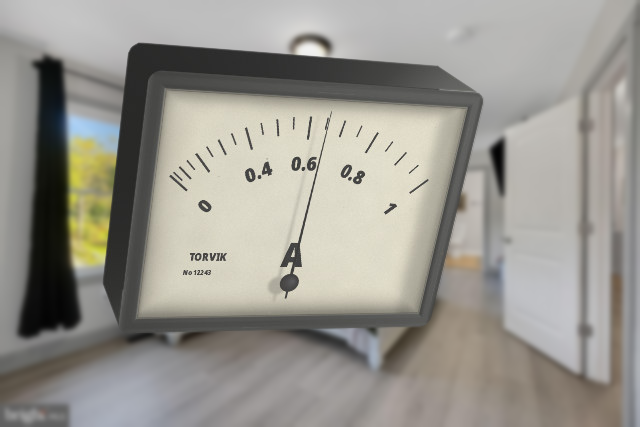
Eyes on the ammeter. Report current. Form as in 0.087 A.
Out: 0.65 A
